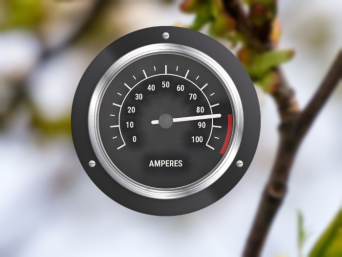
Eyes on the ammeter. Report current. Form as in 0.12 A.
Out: 85 A
